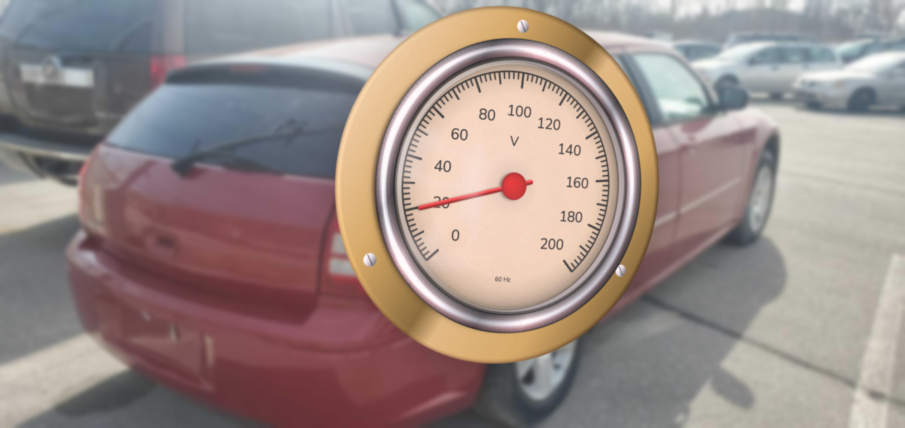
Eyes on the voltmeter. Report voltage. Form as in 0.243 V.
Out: 20 V
